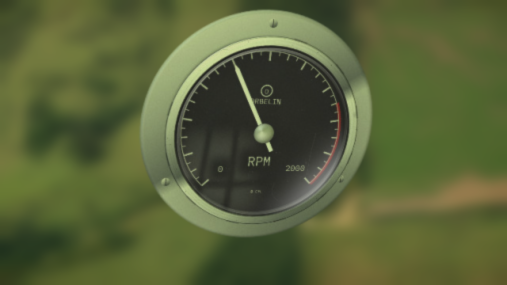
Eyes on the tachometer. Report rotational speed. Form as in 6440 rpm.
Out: 800 rpm
